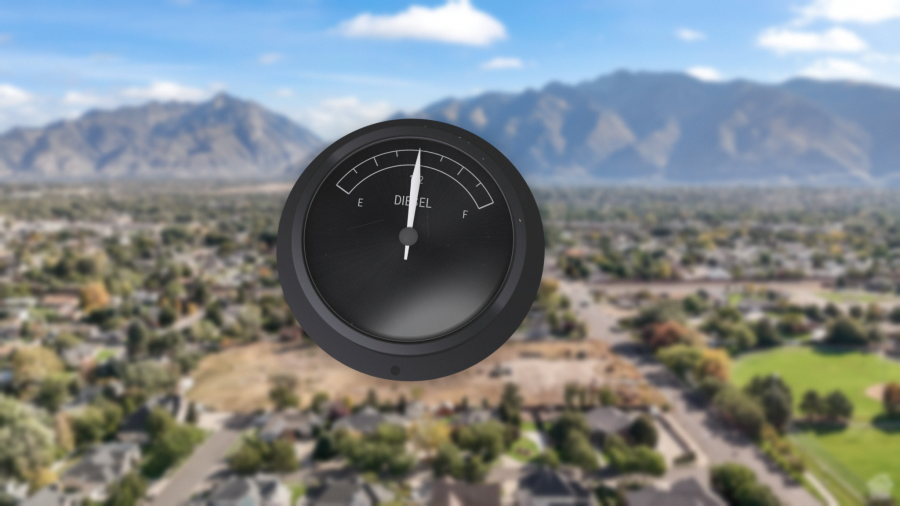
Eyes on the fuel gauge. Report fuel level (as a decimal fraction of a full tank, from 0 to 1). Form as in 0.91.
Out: 0.5
